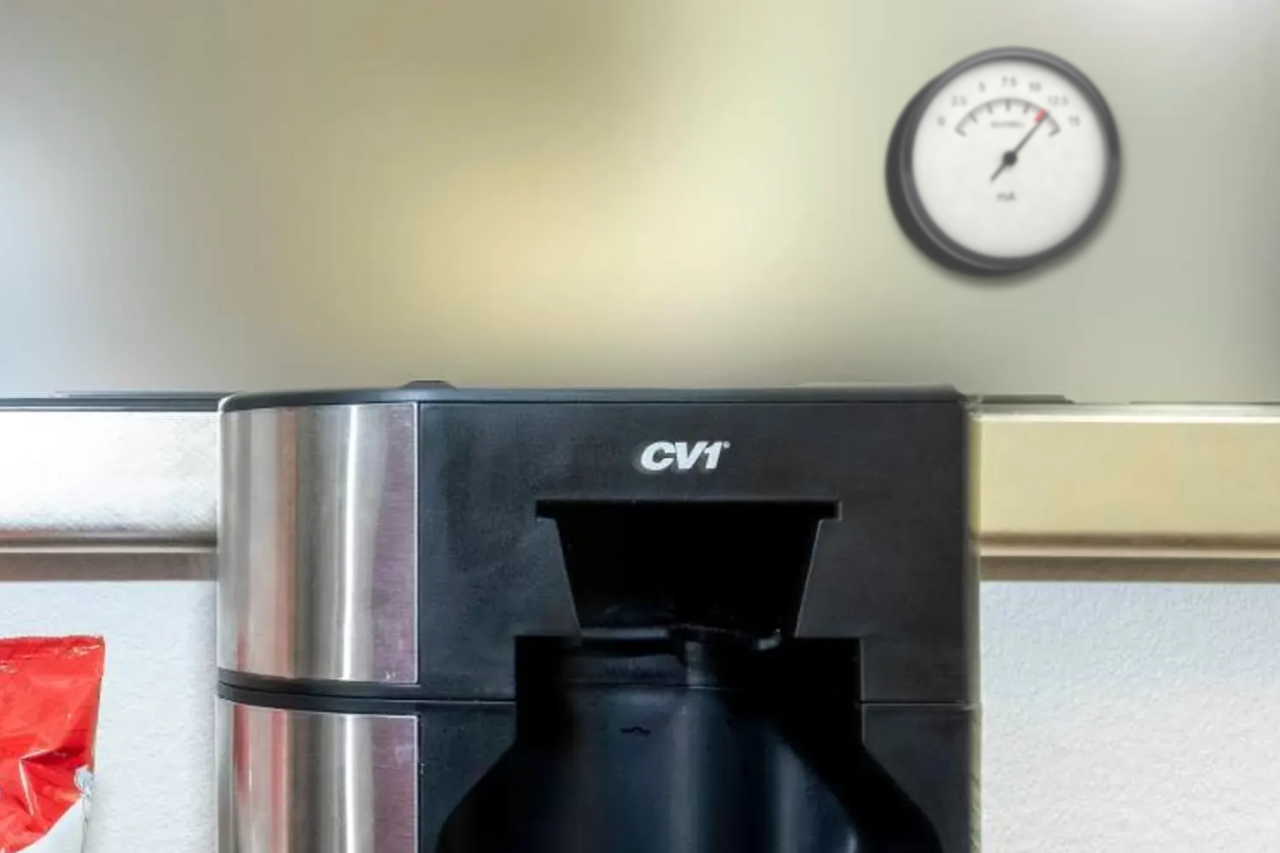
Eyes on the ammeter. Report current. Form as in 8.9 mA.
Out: 12.5 mA
